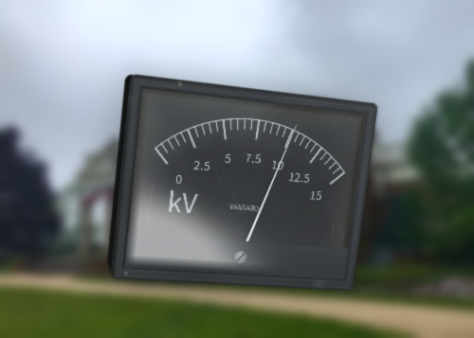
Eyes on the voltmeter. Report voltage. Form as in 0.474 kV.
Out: 10 kV
